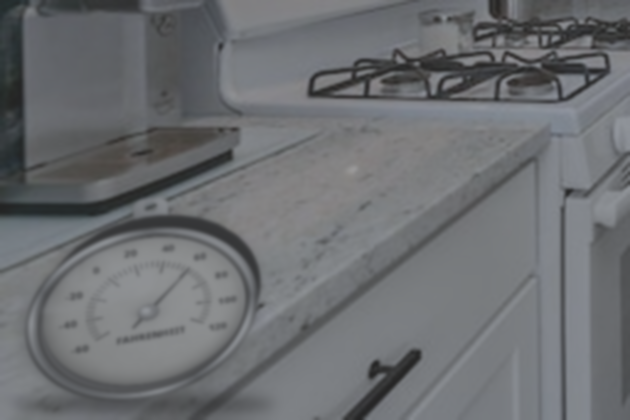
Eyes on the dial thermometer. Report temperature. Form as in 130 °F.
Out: 60 °F
